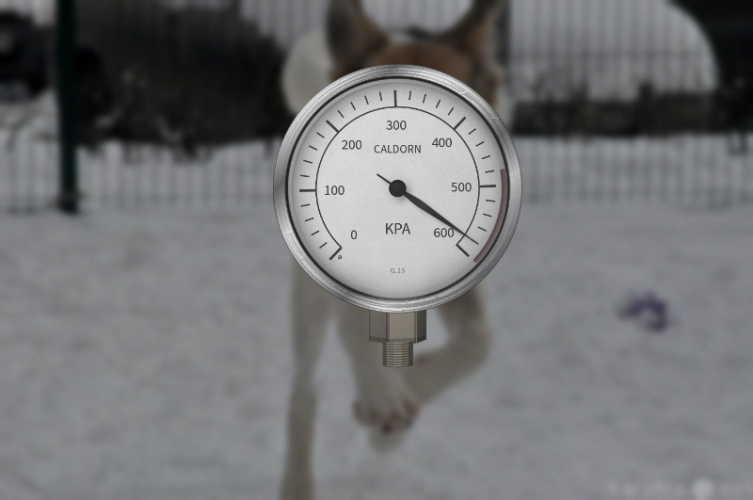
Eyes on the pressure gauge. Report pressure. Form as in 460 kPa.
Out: 580 kPa
